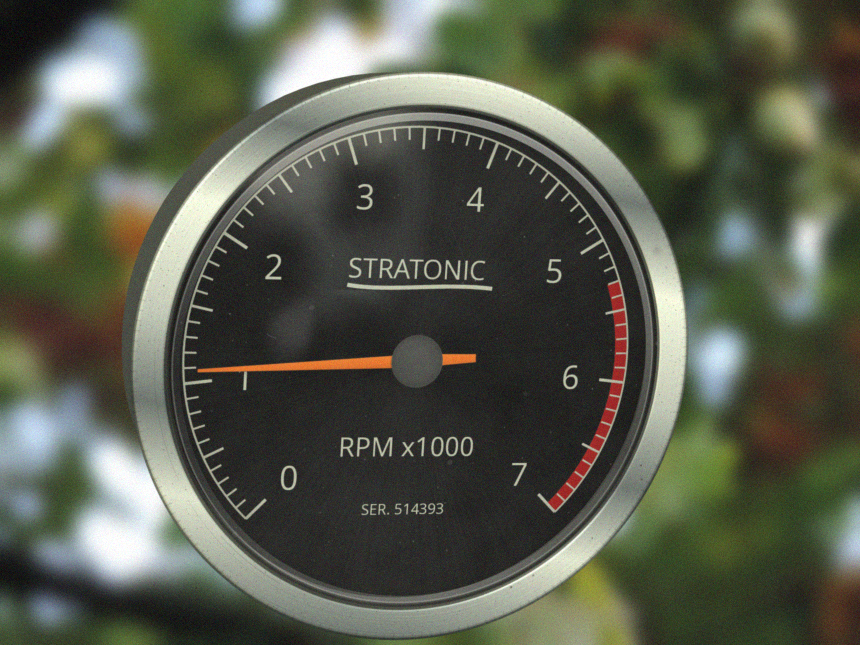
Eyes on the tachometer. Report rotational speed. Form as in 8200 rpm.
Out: 1100 rpm
